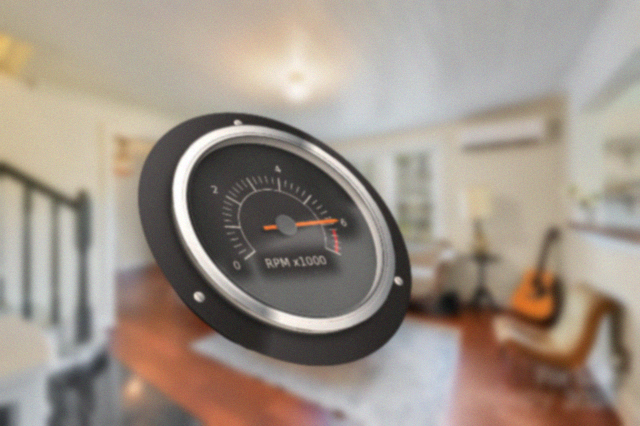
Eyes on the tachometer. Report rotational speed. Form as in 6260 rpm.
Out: 6000 rpm
